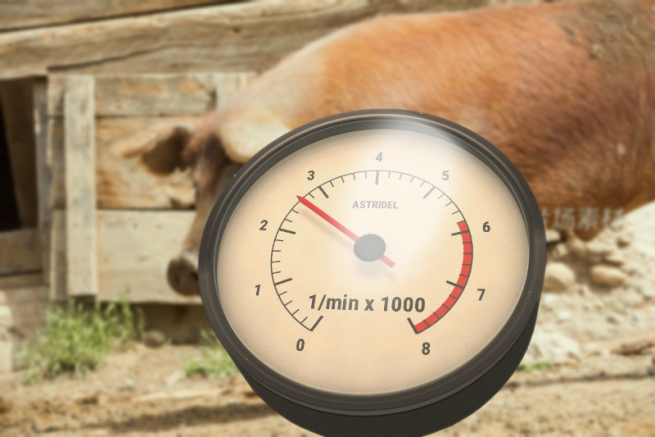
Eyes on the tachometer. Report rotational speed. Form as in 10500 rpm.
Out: 2600 rpm
